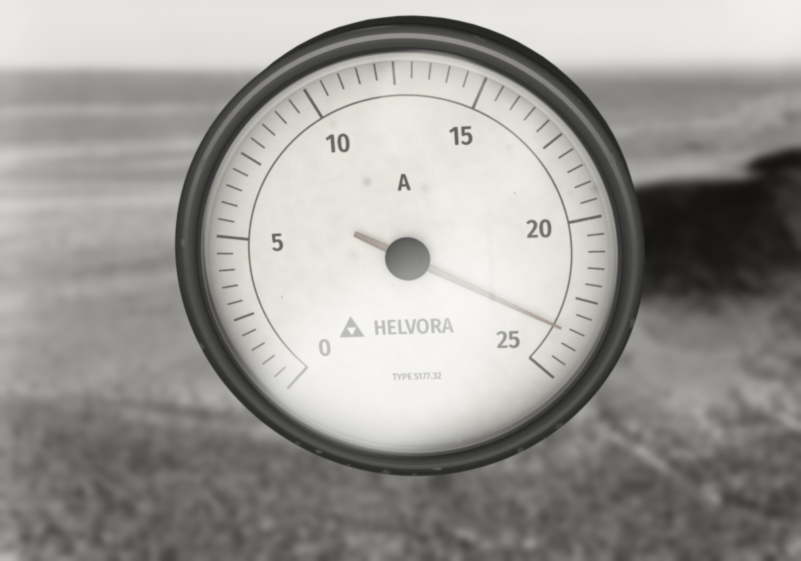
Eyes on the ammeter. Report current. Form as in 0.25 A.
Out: 23.5 A
